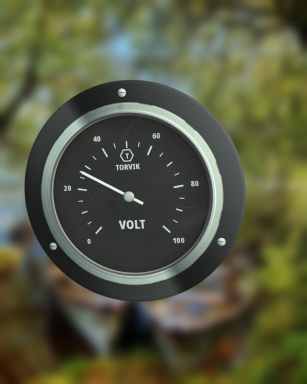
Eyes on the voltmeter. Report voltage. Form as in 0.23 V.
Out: 27.5 V
